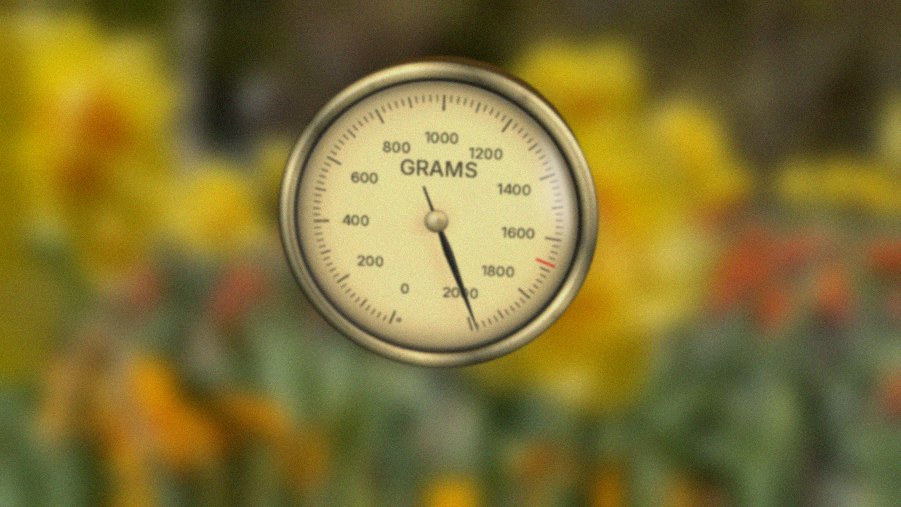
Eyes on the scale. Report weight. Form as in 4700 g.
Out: 1980 g
